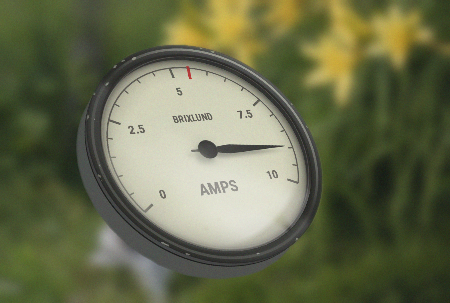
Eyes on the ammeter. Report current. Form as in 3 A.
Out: 9 A
